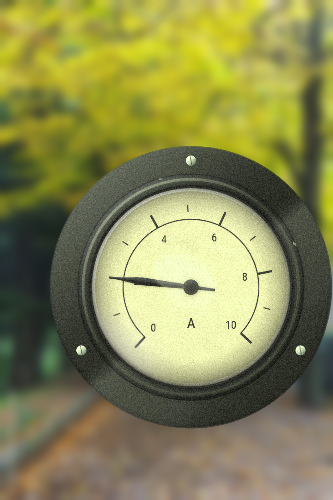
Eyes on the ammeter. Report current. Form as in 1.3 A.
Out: 2 A
